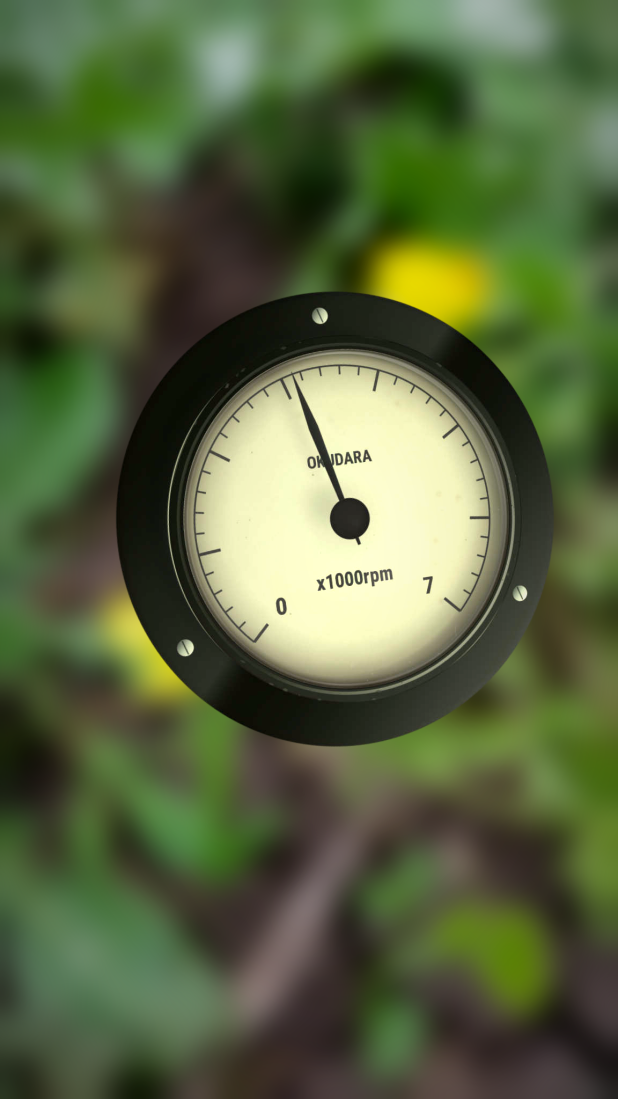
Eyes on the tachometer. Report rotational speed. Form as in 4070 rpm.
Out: 3100 rpm
